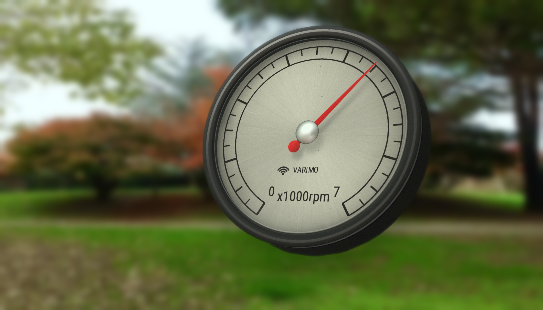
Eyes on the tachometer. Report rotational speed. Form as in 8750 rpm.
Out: 4500 rpm
